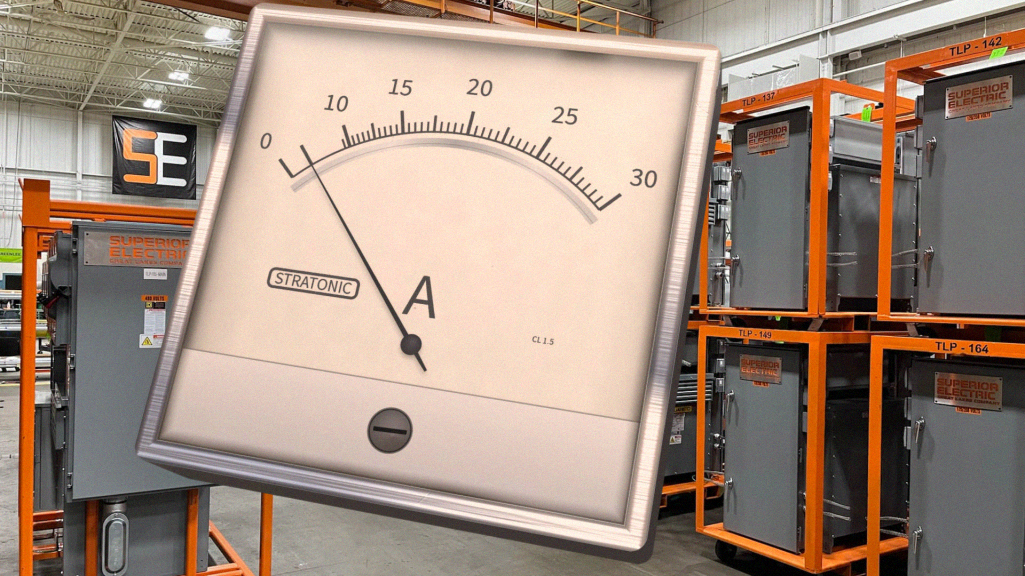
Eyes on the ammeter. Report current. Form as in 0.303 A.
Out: 5 A
